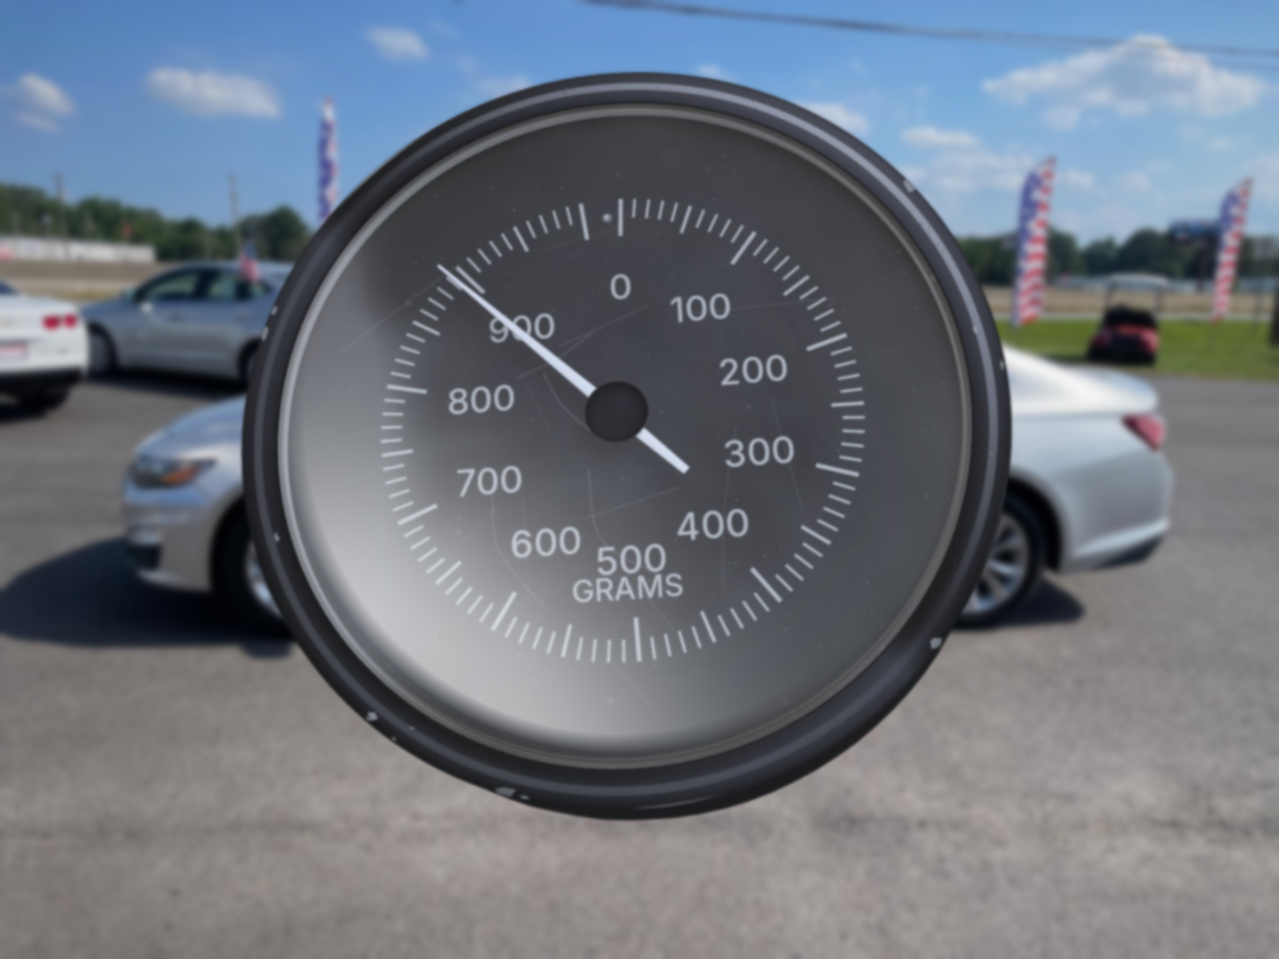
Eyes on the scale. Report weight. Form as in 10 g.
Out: 890 g
